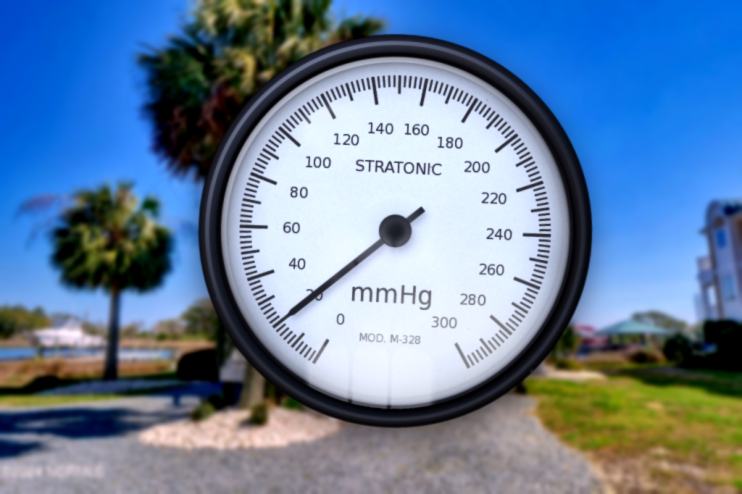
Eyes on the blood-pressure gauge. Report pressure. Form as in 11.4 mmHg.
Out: 20 mmHg
